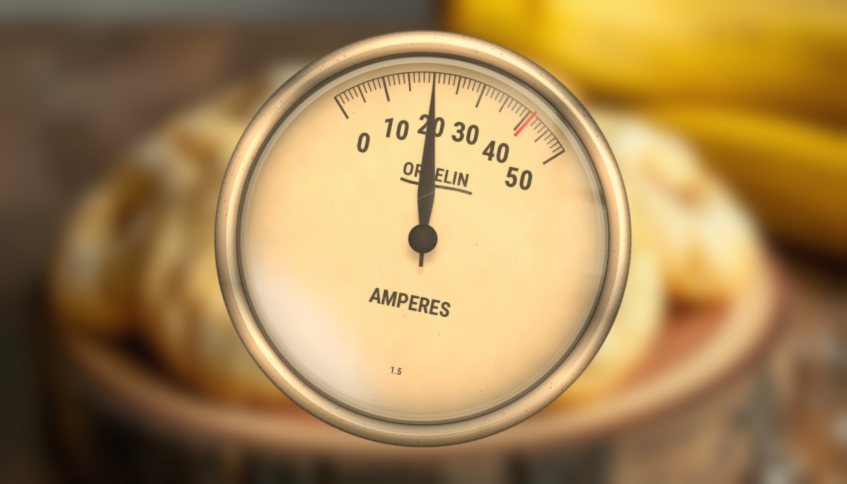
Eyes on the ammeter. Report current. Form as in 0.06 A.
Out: 20 A
